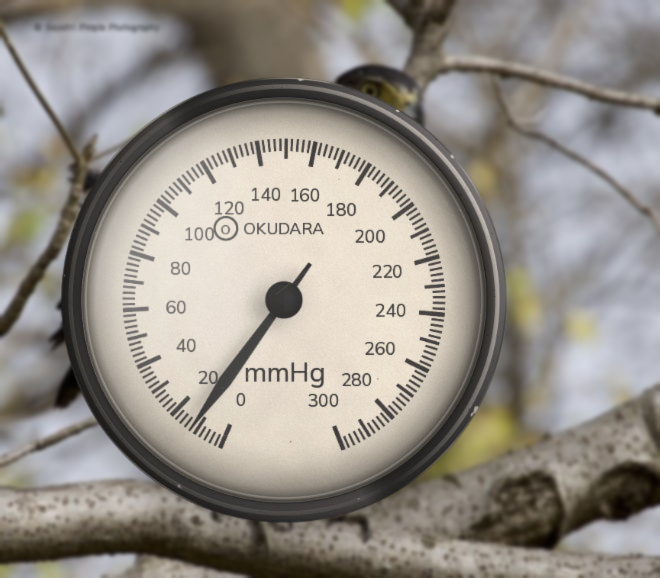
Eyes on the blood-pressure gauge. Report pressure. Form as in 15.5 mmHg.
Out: 12 mmHg
